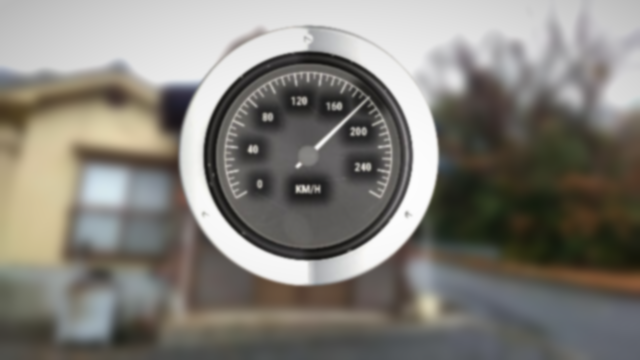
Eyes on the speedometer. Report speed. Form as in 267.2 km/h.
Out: 180 km/h
